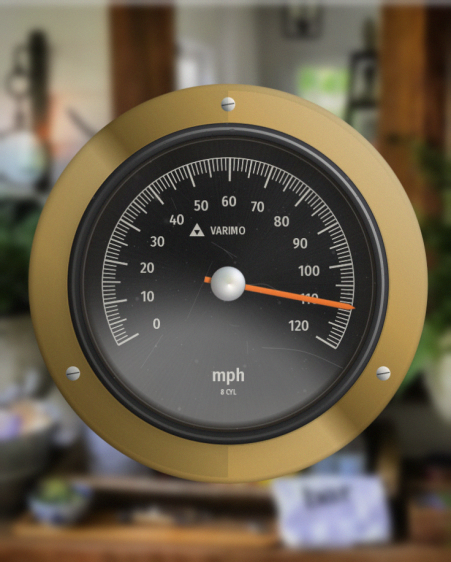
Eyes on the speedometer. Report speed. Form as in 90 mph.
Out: 110 mph
